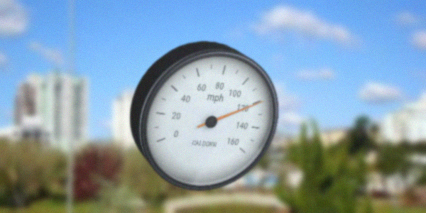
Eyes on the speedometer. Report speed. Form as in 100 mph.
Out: 120 mph
